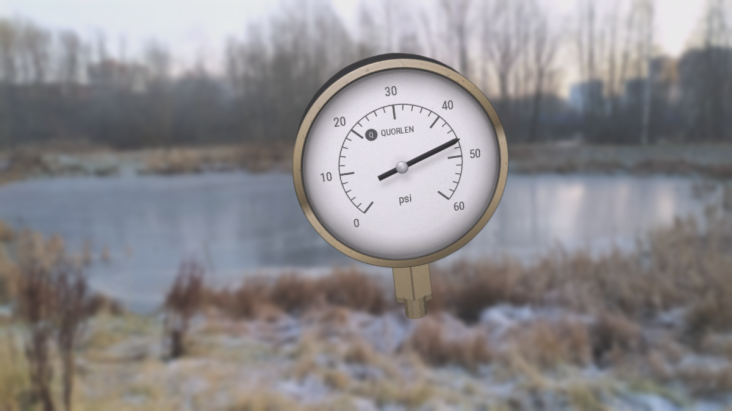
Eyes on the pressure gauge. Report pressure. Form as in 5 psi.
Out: 46 psi
